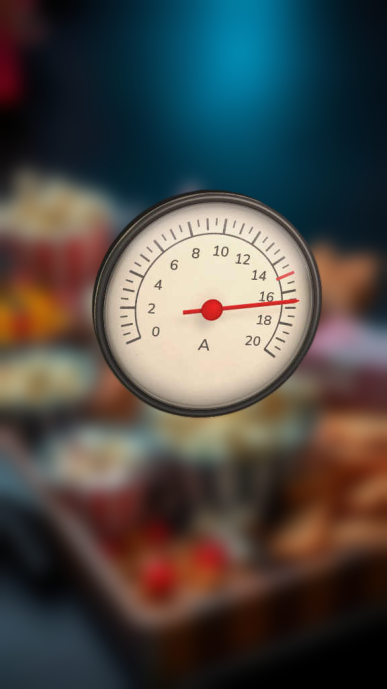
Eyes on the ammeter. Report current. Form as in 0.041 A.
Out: 16.5 A
